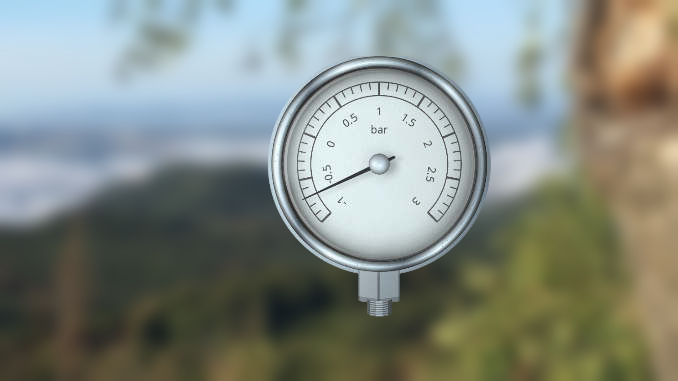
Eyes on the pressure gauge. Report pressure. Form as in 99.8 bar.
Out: -0.7 bar
